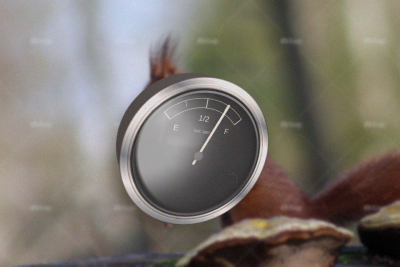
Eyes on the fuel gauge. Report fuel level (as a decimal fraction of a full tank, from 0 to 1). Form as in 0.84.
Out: 0.75
